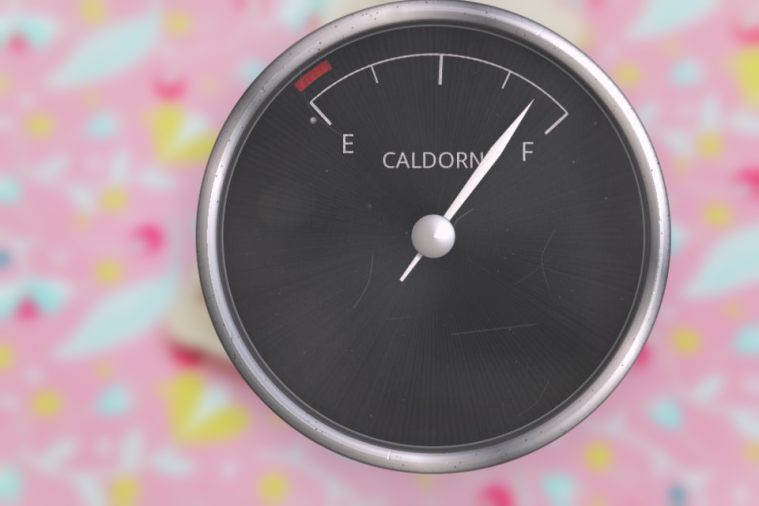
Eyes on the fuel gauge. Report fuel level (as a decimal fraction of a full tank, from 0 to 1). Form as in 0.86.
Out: 0.875
